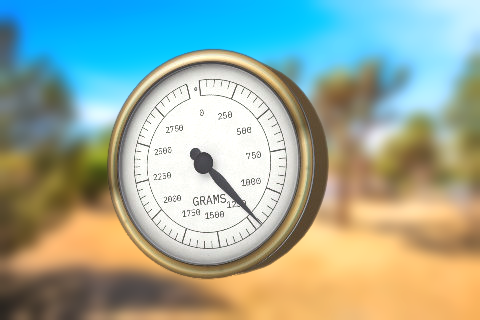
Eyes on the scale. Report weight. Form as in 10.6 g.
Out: 1200 g
